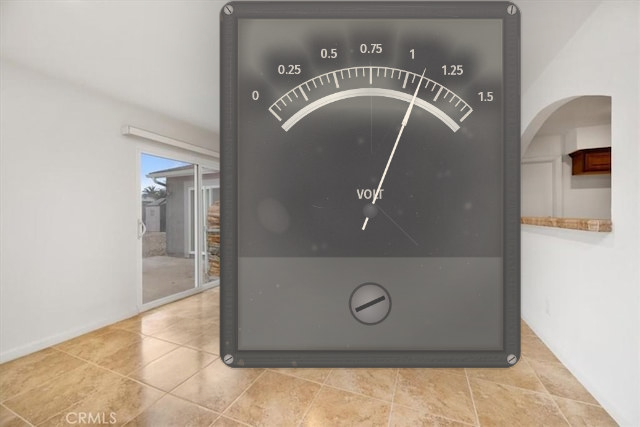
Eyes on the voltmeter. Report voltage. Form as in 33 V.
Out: 1.1 V
